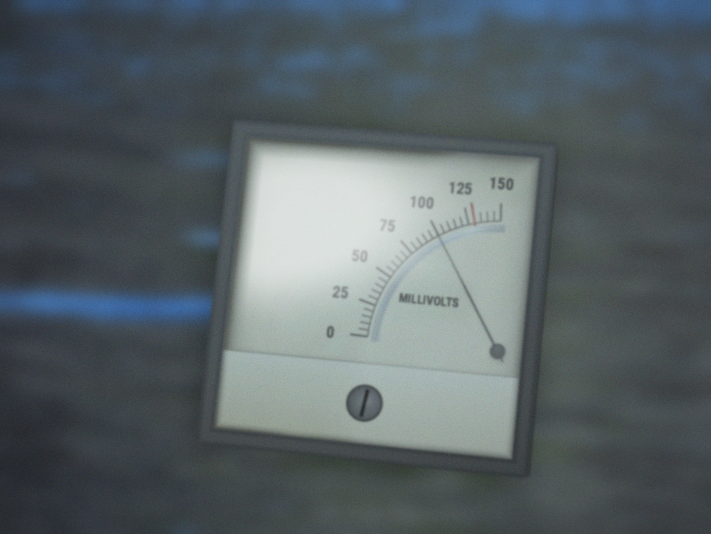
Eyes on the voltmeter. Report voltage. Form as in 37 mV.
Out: 100 mV
